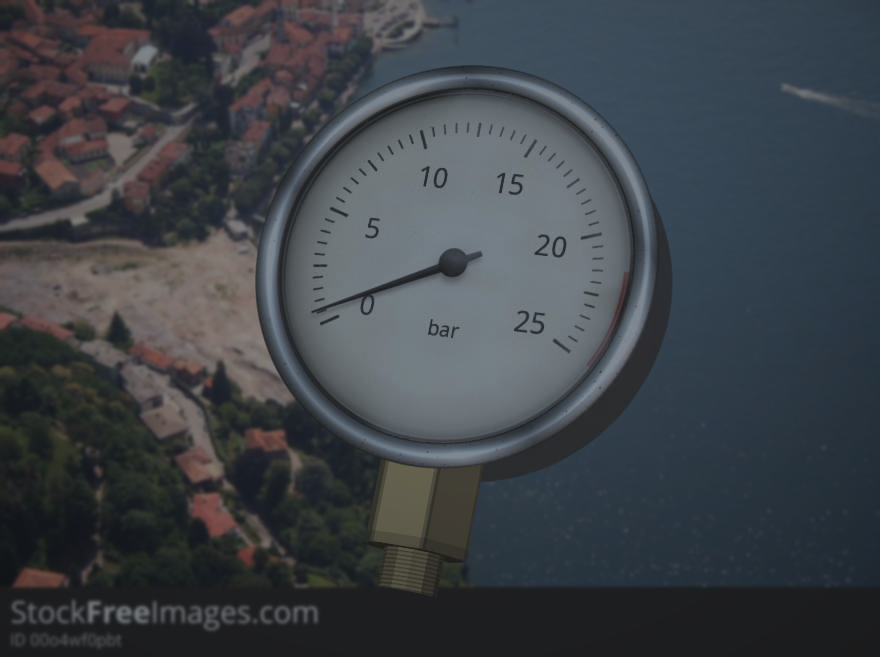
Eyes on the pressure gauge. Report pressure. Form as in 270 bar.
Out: 0.5 bar
